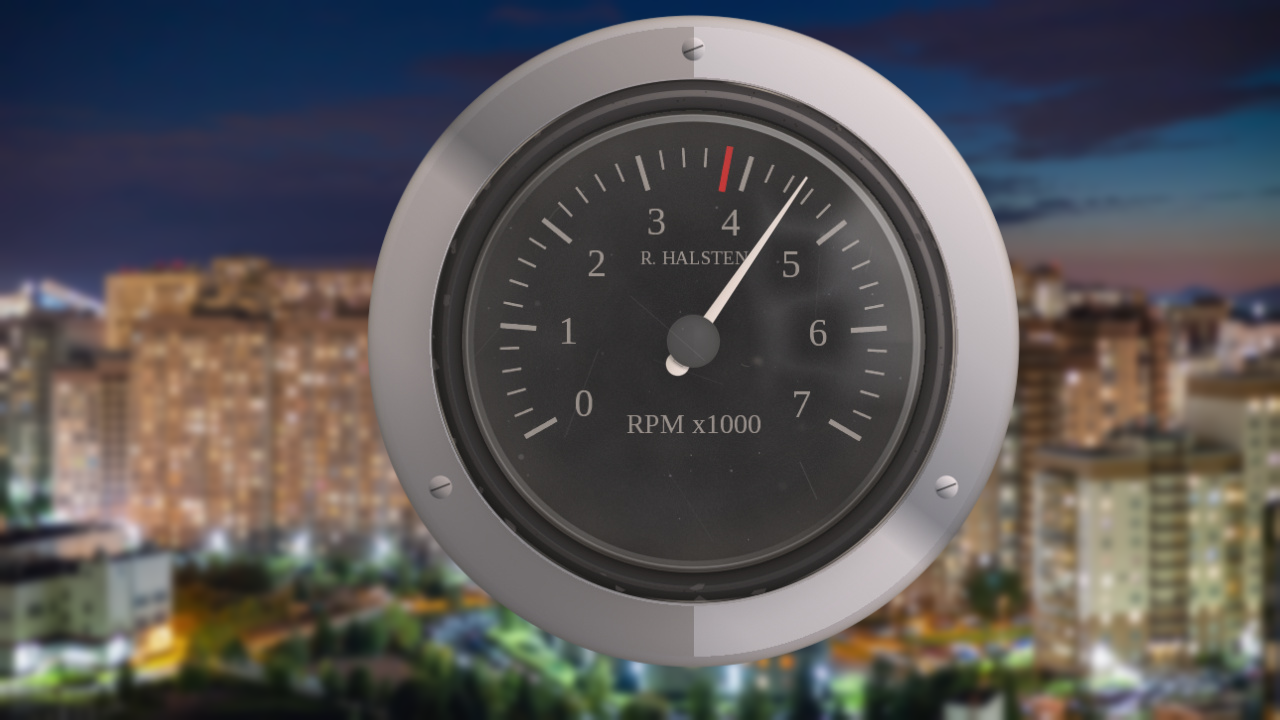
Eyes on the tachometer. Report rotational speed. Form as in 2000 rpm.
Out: 4500 rpm
